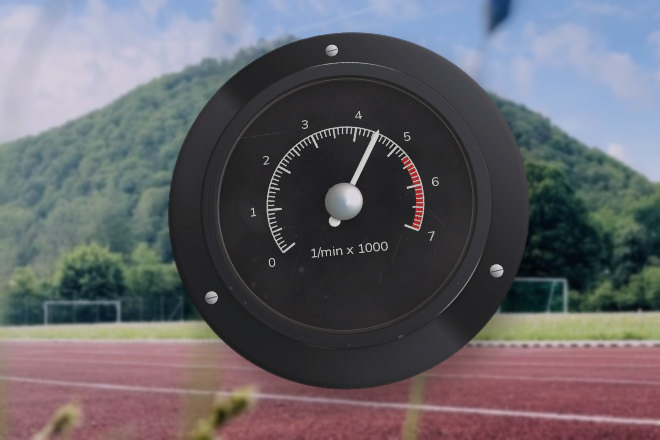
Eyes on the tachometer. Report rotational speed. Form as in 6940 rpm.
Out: 4500 rpm
